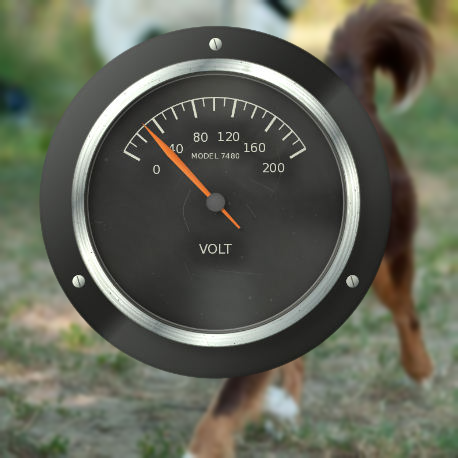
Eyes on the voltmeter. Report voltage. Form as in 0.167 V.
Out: 30 V
